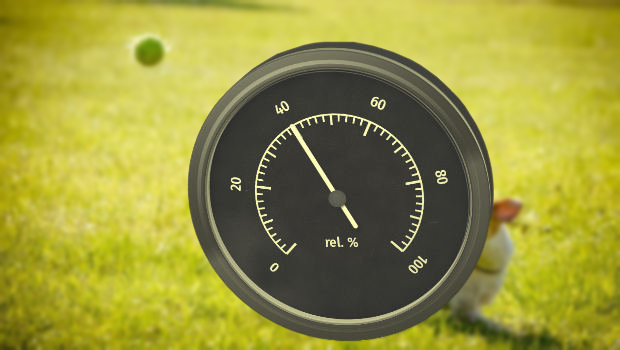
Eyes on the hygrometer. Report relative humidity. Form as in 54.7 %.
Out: 40 %
